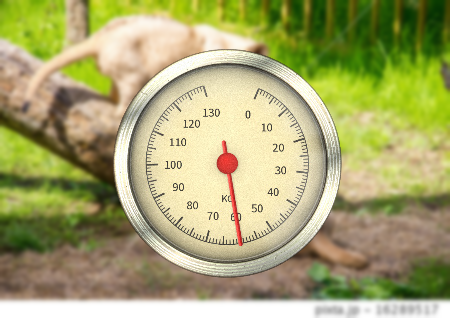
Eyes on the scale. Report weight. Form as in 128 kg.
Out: 60 kg
